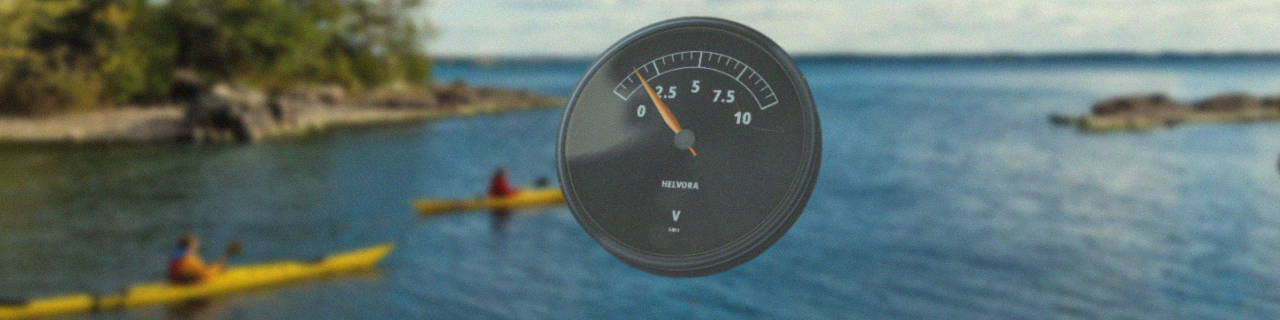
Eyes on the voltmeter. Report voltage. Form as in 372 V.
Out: 1.5 V
